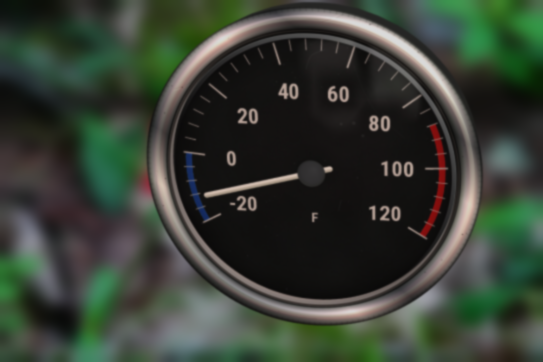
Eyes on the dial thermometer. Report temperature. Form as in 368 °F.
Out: -12 °F
